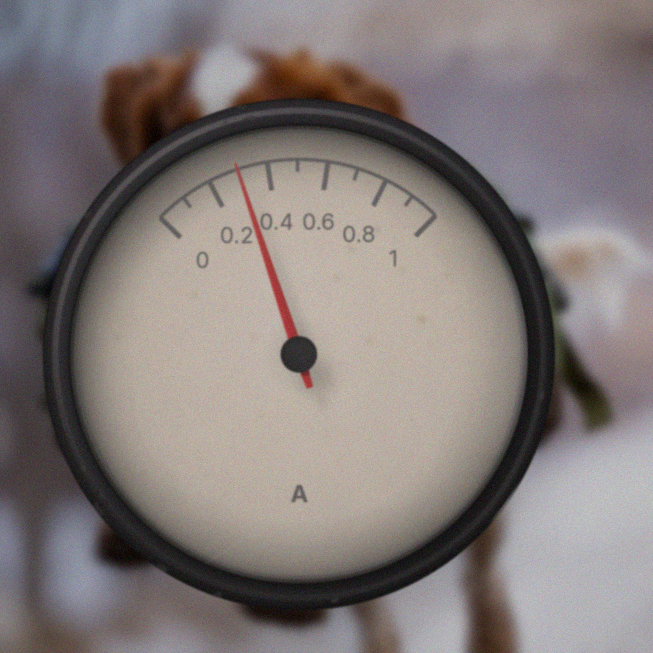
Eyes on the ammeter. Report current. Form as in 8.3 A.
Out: 0.3 A
